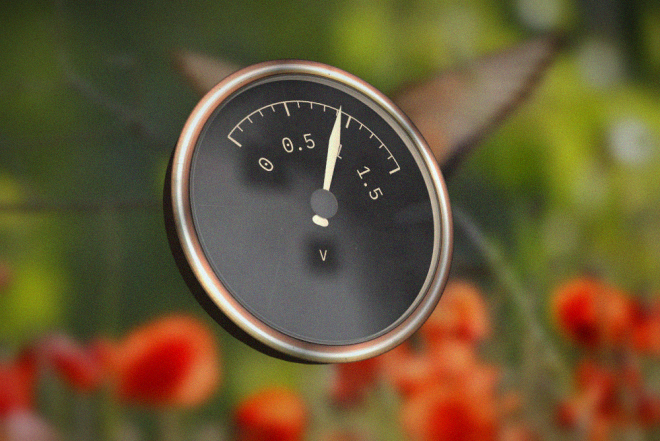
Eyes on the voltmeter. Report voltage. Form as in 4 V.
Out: 0.9 V
